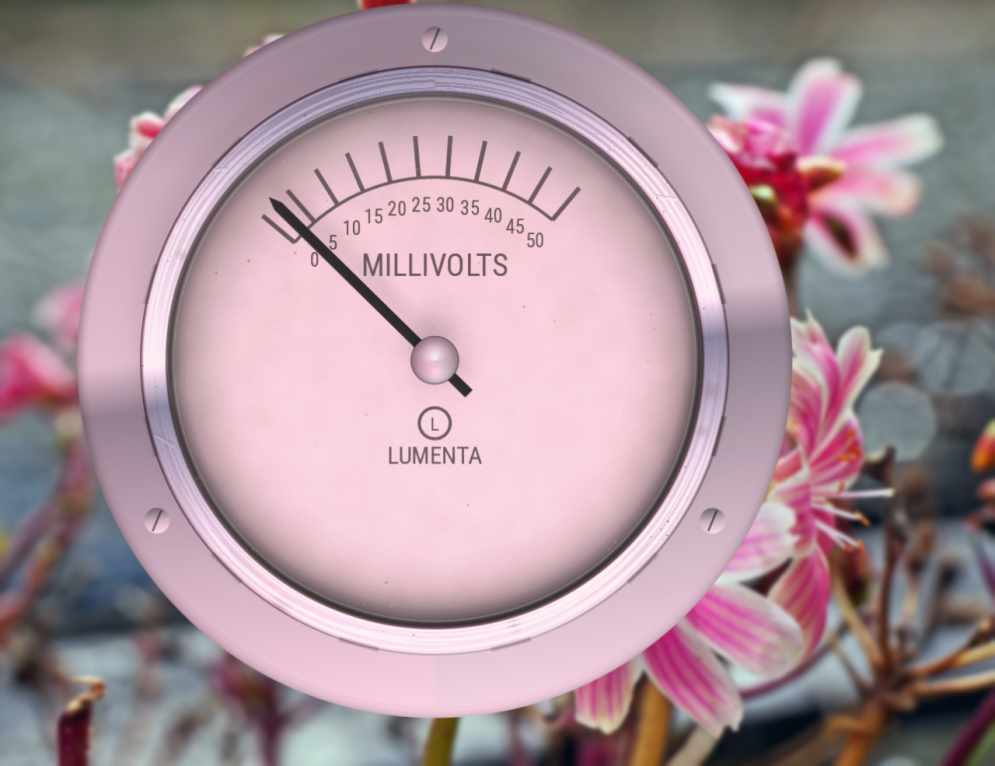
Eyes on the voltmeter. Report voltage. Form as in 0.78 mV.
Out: 2.5 mV
